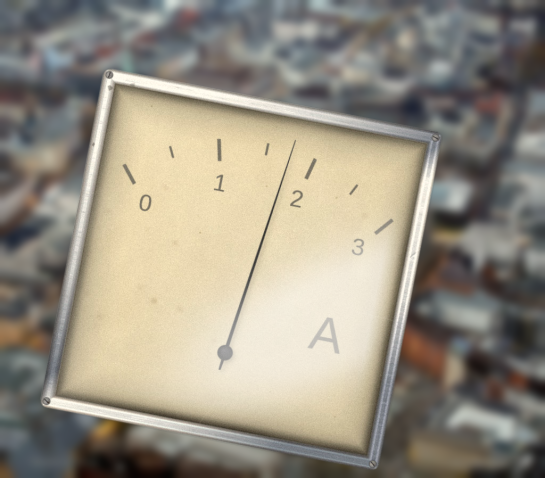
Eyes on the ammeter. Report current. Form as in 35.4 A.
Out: 1.75 A
